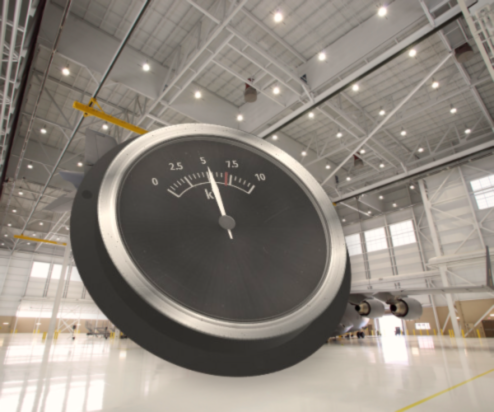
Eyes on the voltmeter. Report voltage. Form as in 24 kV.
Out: 5 kV
